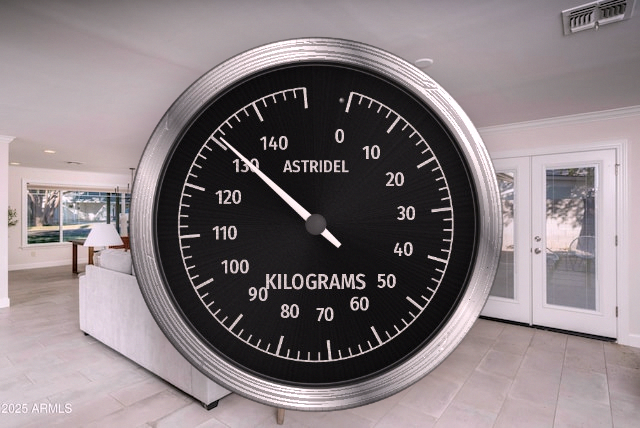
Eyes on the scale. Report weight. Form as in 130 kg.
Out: 131 kg
